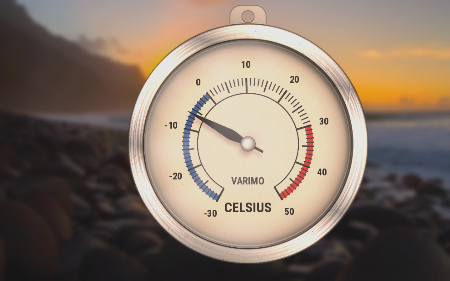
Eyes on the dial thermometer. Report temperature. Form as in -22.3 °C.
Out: -6 °C
